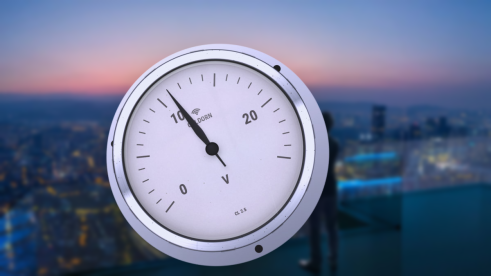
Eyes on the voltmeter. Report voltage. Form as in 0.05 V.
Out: 11 V
